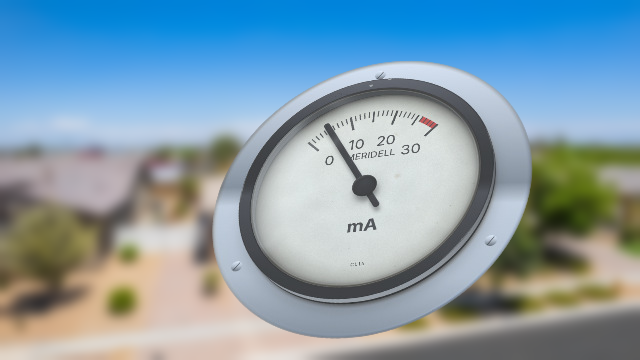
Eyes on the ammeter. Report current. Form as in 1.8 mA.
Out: 5 mA
